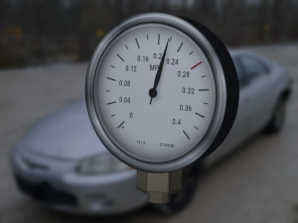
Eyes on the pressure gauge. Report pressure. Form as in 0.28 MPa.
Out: 0.22 MPa
